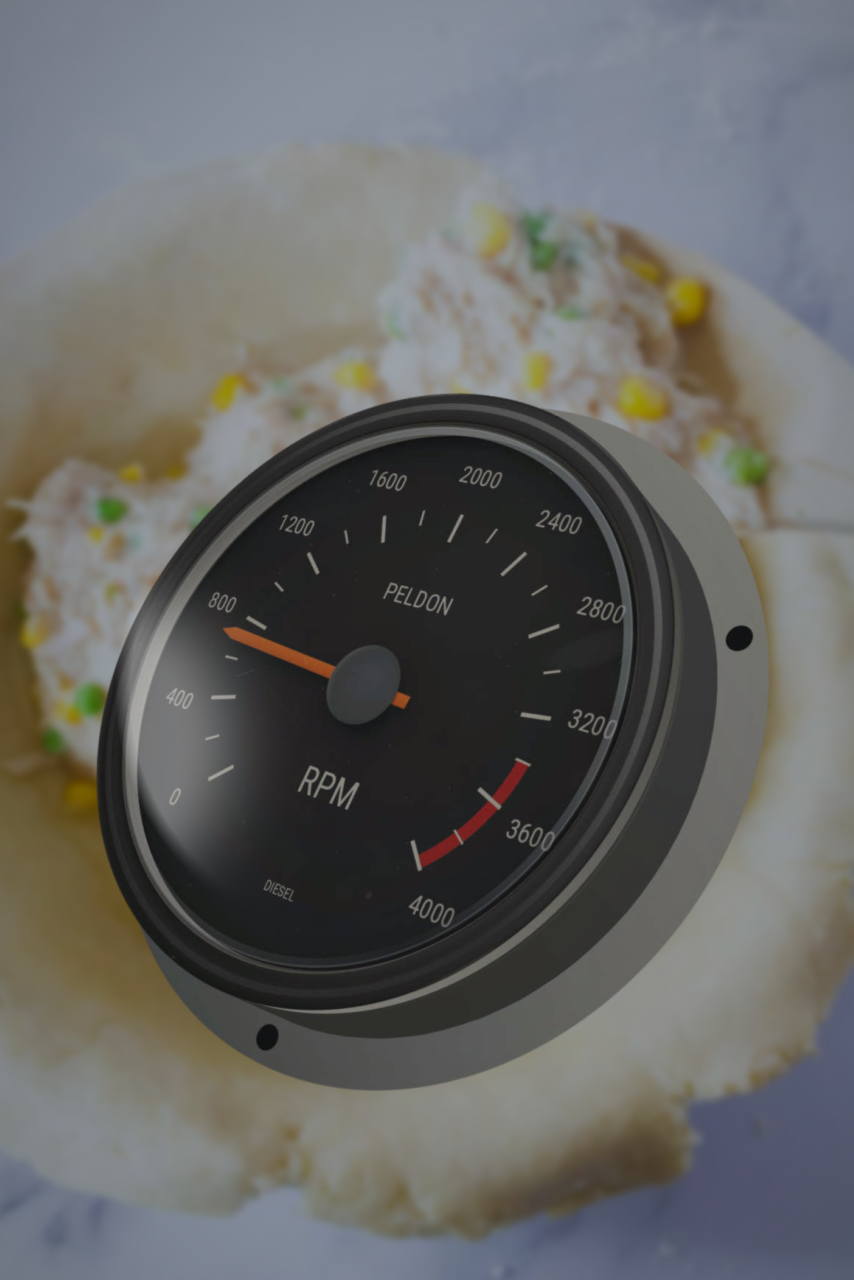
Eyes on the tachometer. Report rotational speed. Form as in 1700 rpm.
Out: 700 rpm
